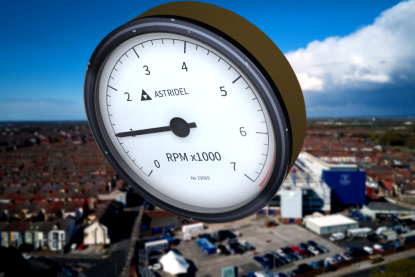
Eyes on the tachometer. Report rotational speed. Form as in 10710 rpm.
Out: 1000 rpm
